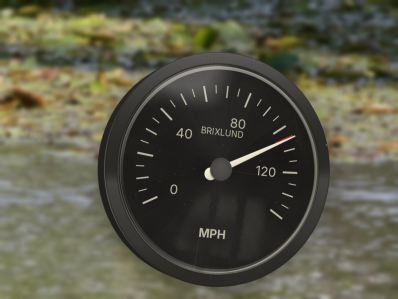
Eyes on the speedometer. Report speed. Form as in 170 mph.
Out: 105 mph
